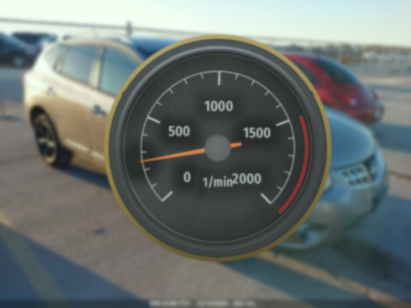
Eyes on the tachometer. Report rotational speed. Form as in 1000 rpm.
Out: 250 rpm
